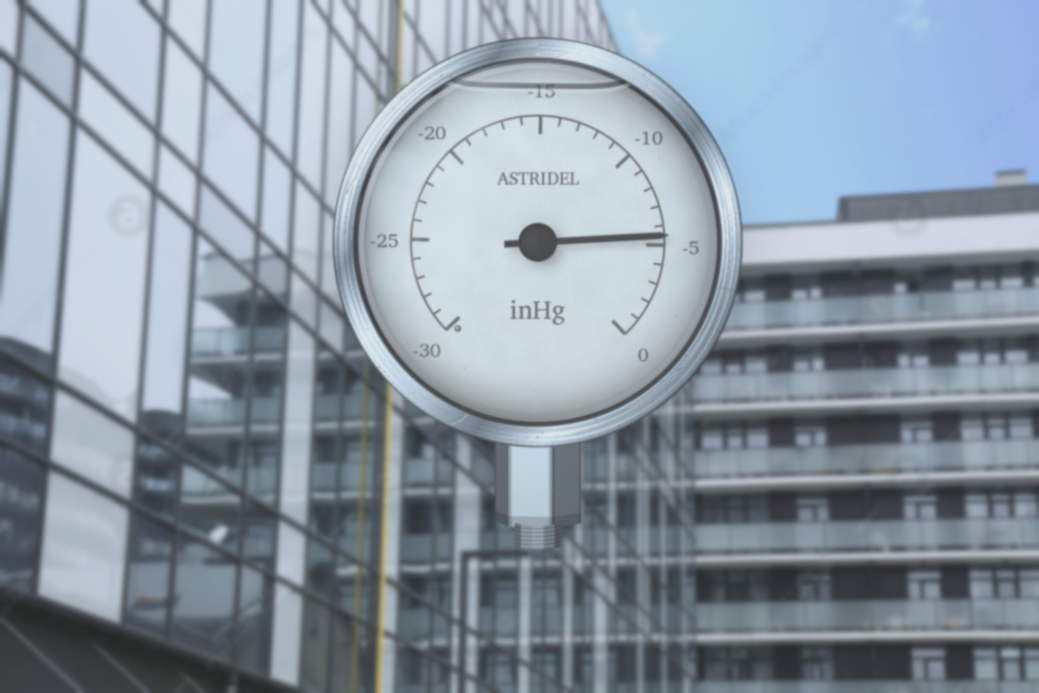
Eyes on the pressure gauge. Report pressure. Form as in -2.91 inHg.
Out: -5.5 inHg
